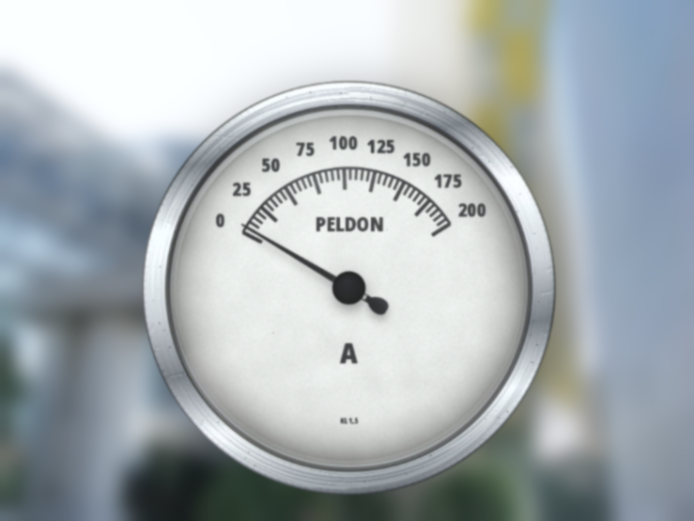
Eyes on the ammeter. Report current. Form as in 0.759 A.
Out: 5 A
